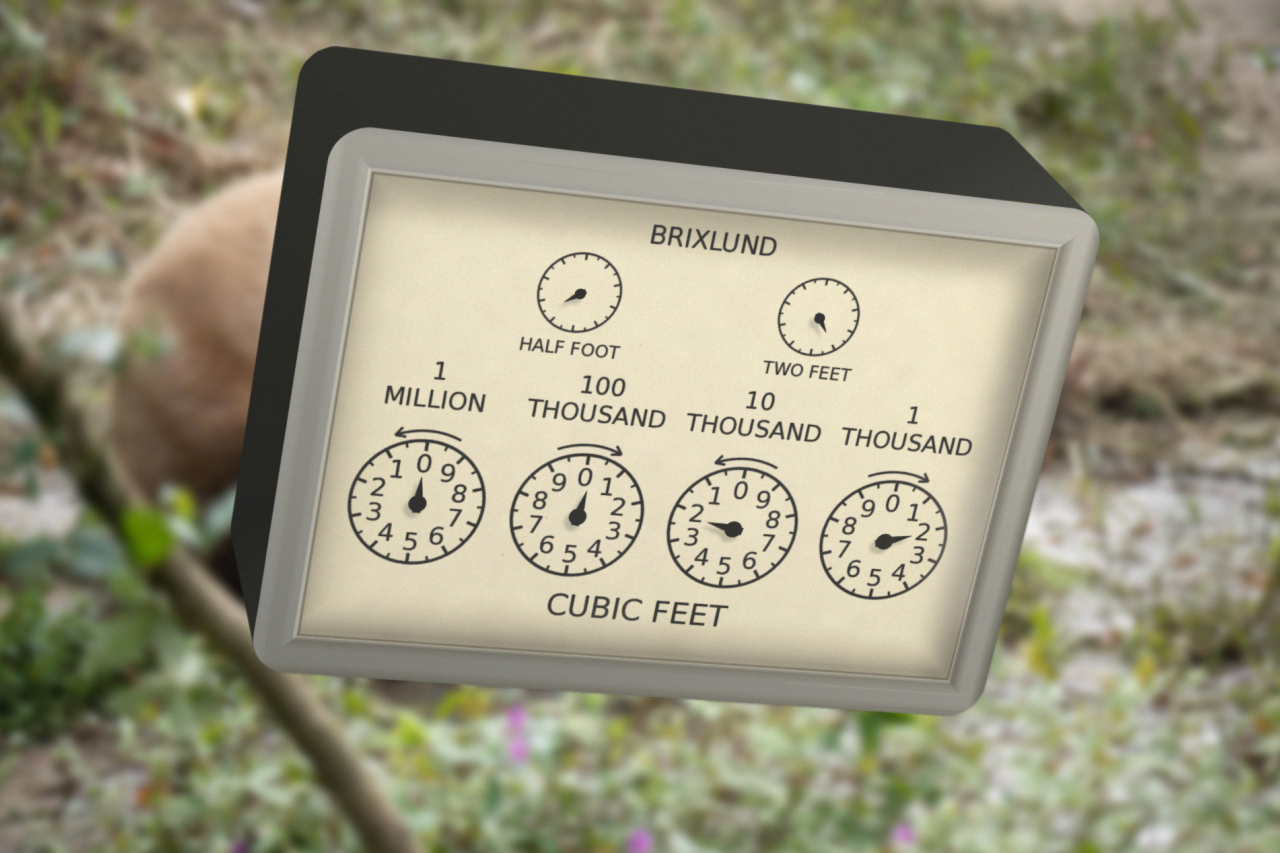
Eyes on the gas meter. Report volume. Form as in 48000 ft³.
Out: 2200 ft³
